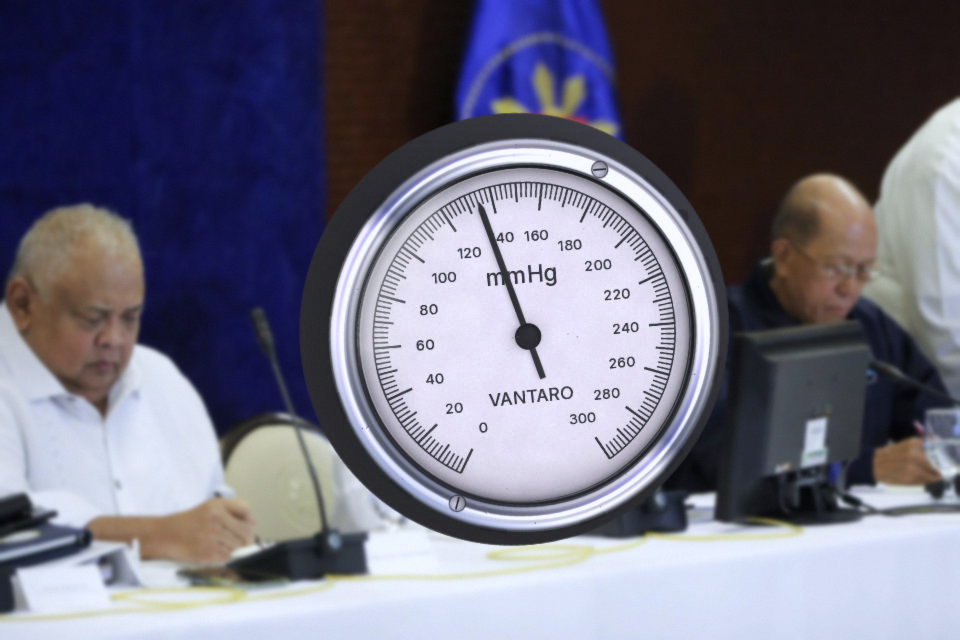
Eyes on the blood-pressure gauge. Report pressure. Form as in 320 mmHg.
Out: 134 mmHg
